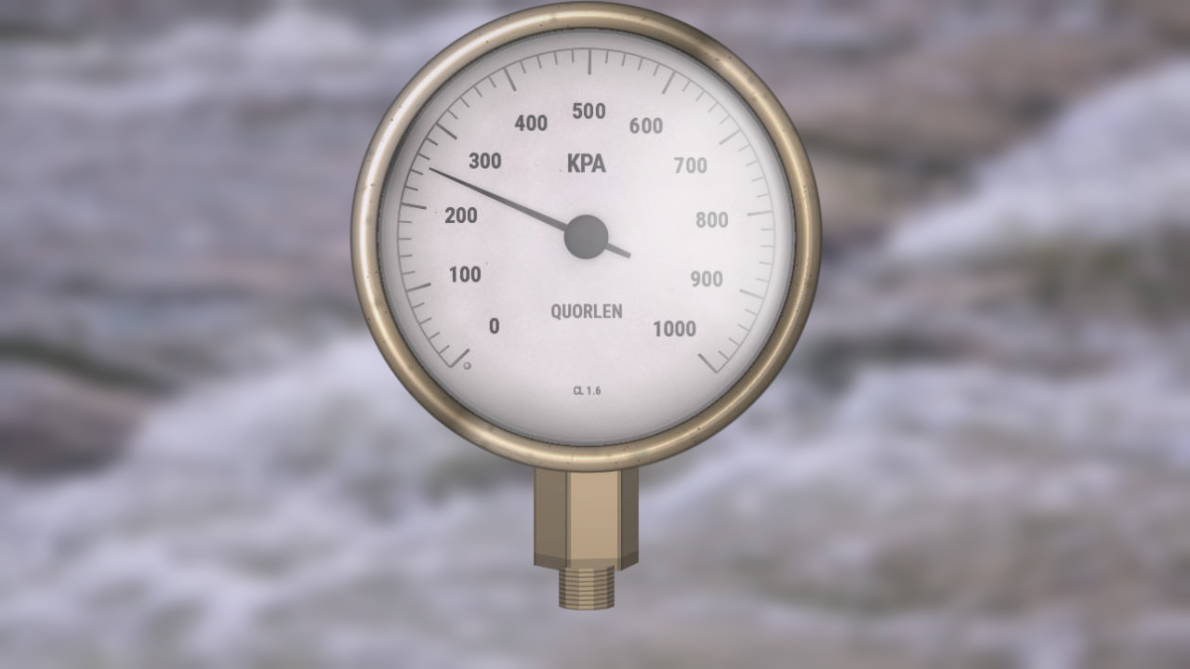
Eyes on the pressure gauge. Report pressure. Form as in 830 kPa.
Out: 250 kPa
